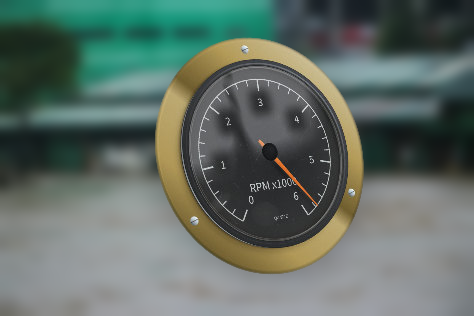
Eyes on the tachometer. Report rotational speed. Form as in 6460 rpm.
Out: 5800 rpm
